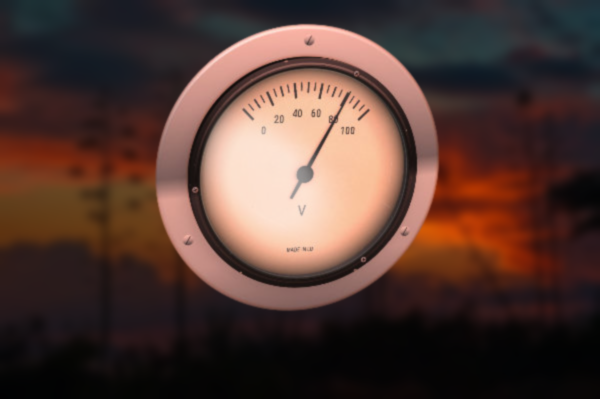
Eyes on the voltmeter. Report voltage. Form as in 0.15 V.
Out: 80 V
